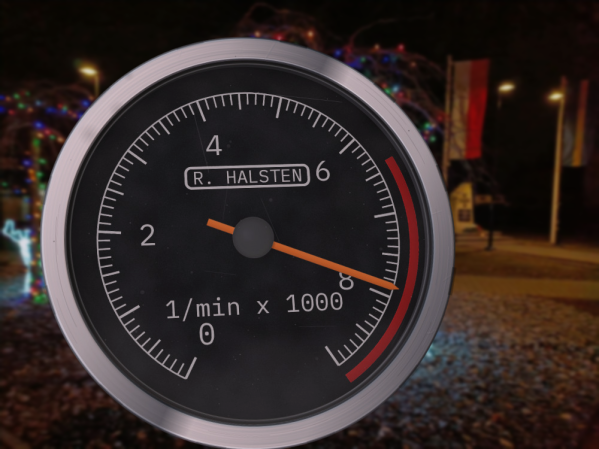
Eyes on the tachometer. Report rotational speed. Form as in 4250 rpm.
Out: 7900 rpm
